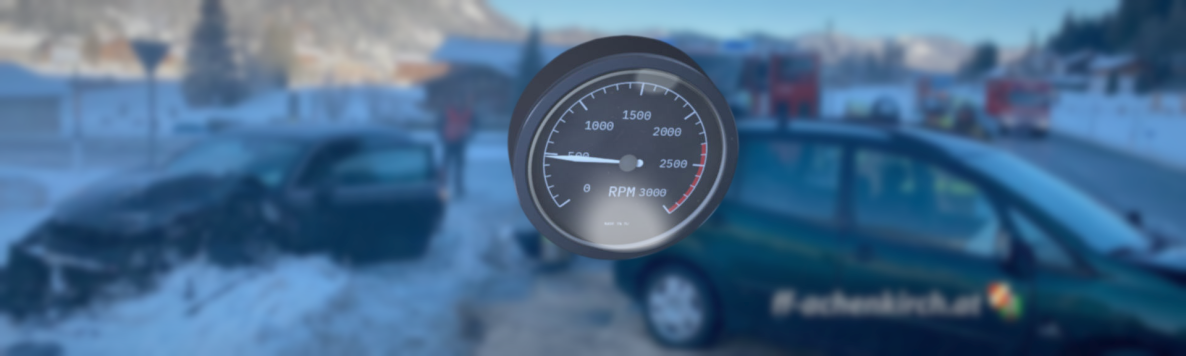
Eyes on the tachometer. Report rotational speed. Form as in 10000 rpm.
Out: 500 rpm
